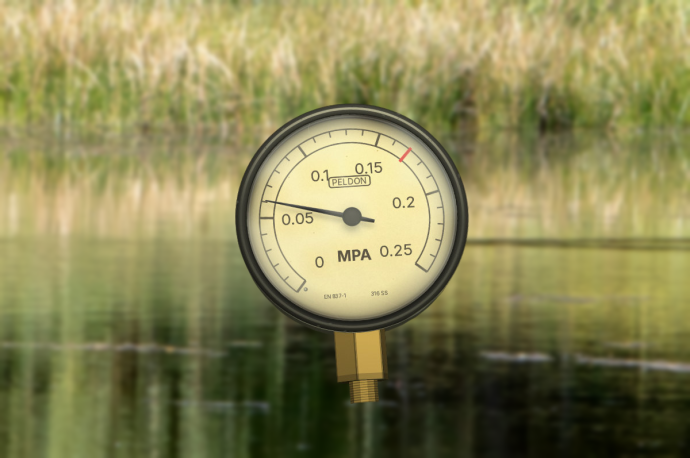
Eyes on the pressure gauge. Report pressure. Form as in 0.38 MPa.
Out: 0.06 MPa
